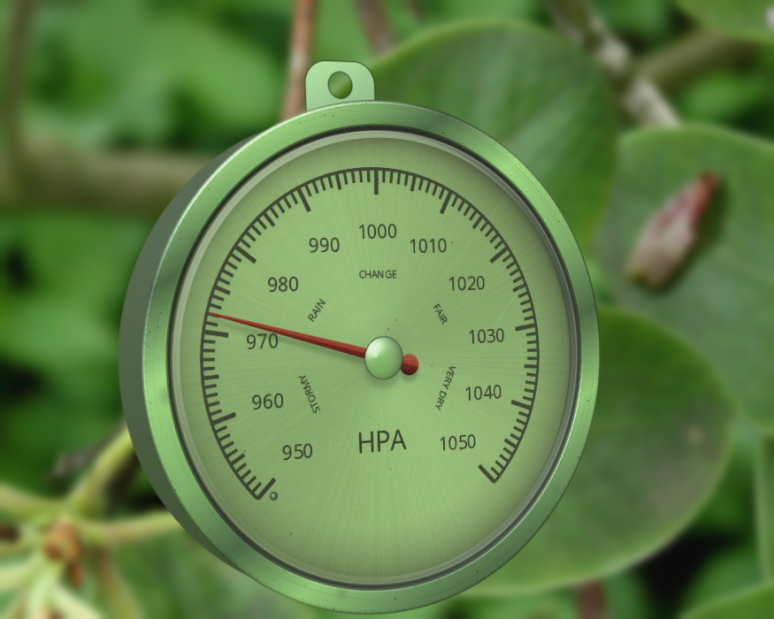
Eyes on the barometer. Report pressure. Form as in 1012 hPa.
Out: 972 hPa
